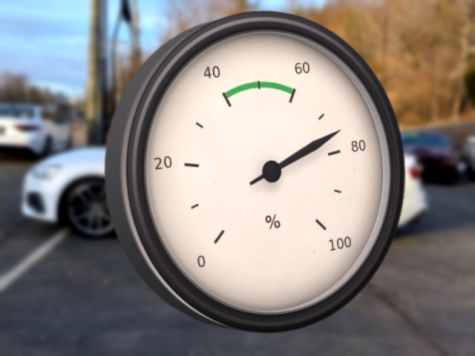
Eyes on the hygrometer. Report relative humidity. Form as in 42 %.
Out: 75 %
